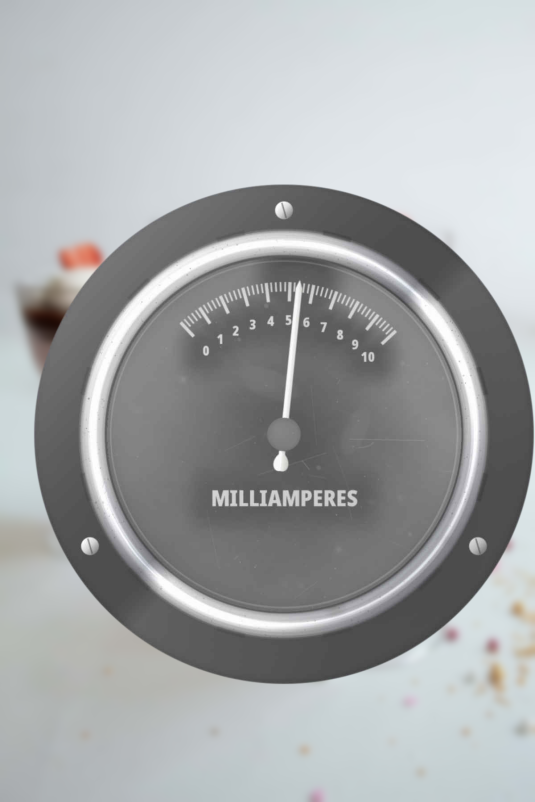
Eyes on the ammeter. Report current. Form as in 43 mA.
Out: 5.4 mA
